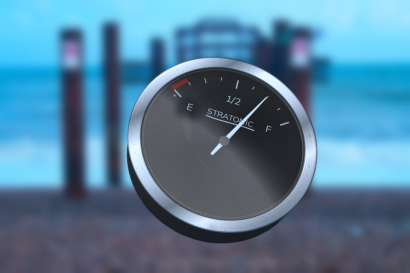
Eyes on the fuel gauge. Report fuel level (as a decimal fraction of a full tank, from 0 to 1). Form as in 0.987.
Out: 0.75
